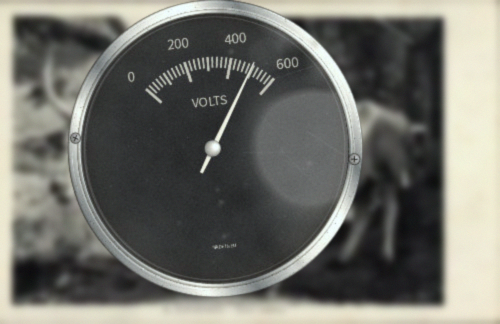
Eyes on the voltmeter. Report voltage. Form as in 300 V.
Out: 500 V
